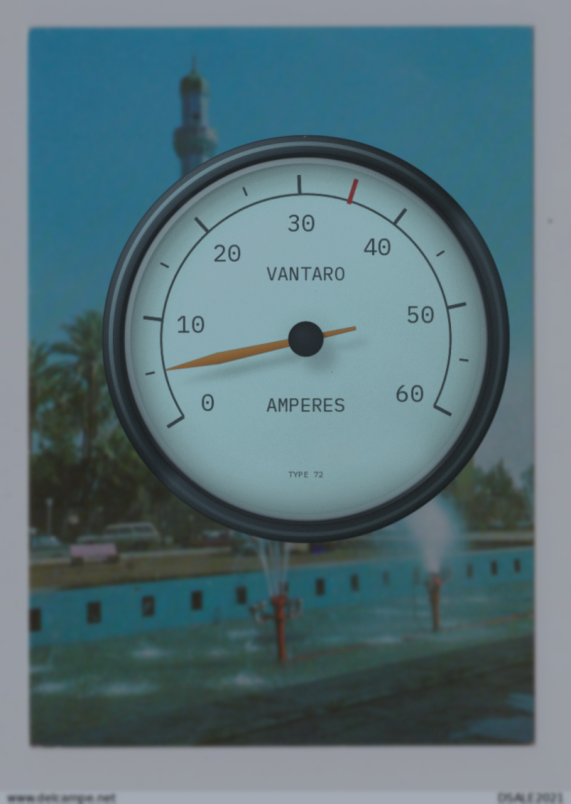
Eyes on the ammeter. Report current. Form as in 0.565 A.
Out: 5 A
